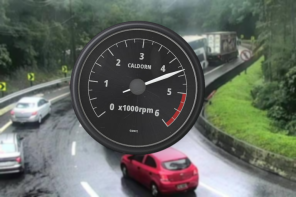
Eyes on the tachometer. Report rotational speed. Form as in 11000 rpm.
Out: 4375 rpm
